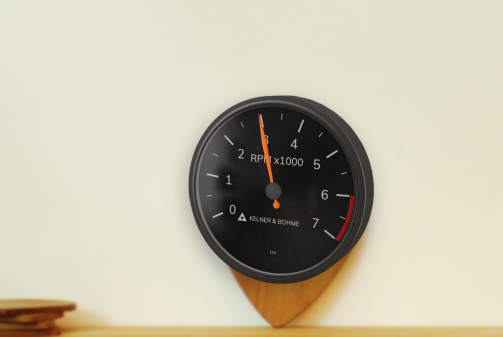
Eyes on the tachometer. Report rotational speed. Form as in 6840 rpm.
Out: 3000 rpm
